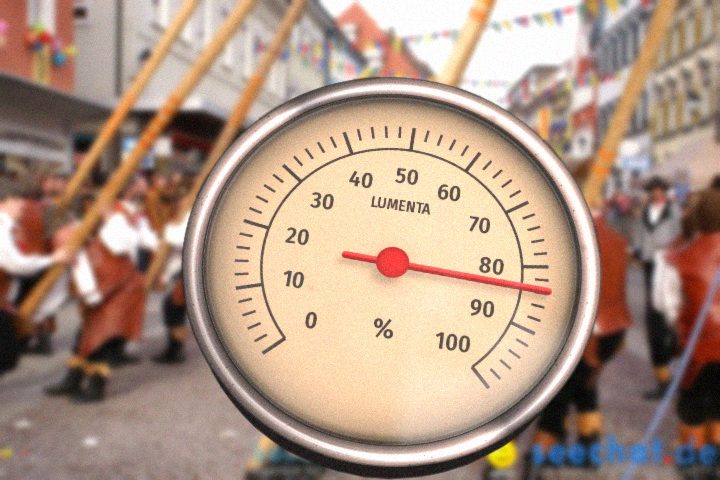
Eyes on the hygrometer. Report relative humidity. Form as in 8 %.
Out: 84 %
